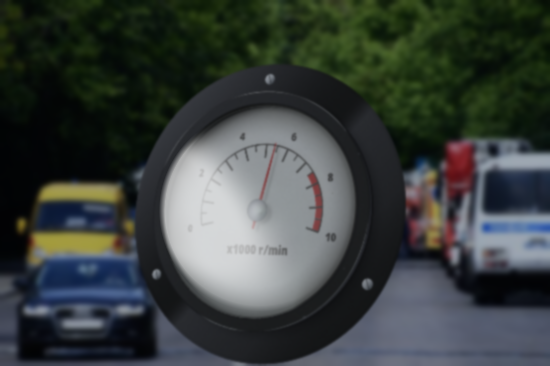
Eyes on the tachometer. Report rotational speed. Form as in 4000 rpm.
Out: 5500 rpm
